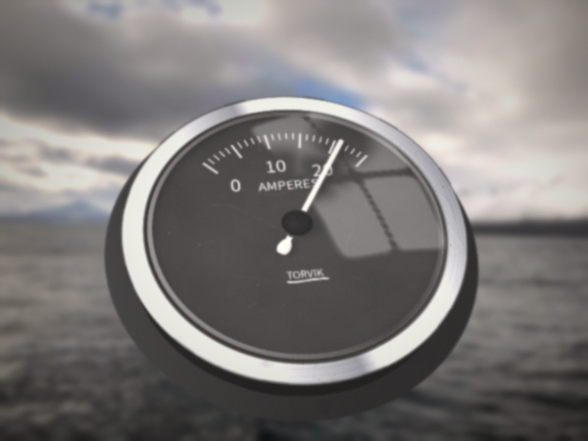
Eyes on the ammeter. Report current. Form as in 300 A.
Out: 21 A
